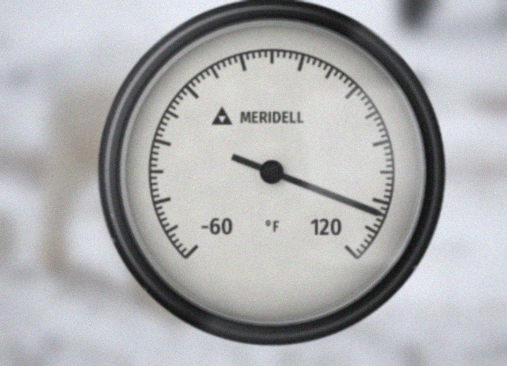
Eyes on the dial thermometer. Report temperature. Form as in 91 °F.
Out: 104 °F
